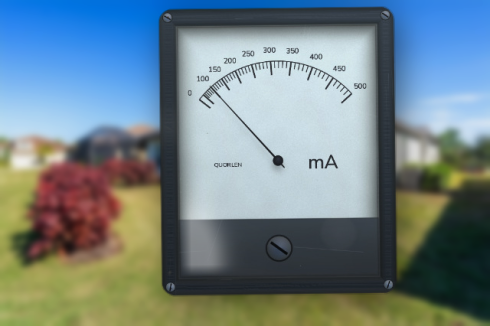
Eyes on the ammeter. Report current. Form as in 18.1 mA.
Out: 100 mA
